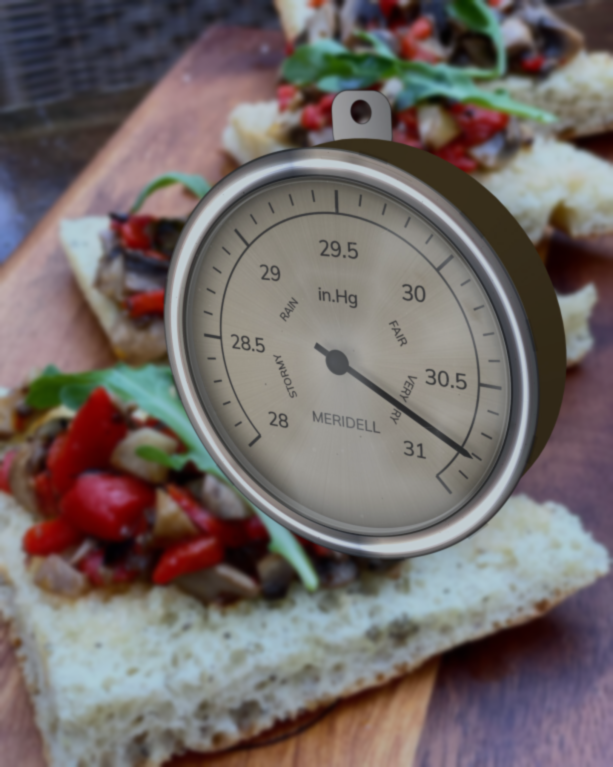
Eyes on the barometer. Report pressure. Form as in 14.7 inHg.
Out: 30.8 inHg
